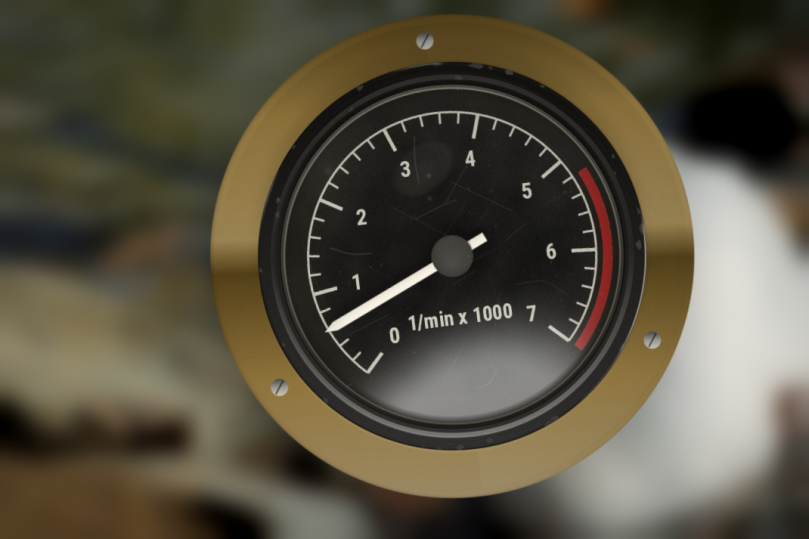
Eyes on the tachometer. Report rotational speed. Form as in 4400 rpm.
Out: 600 rpm
